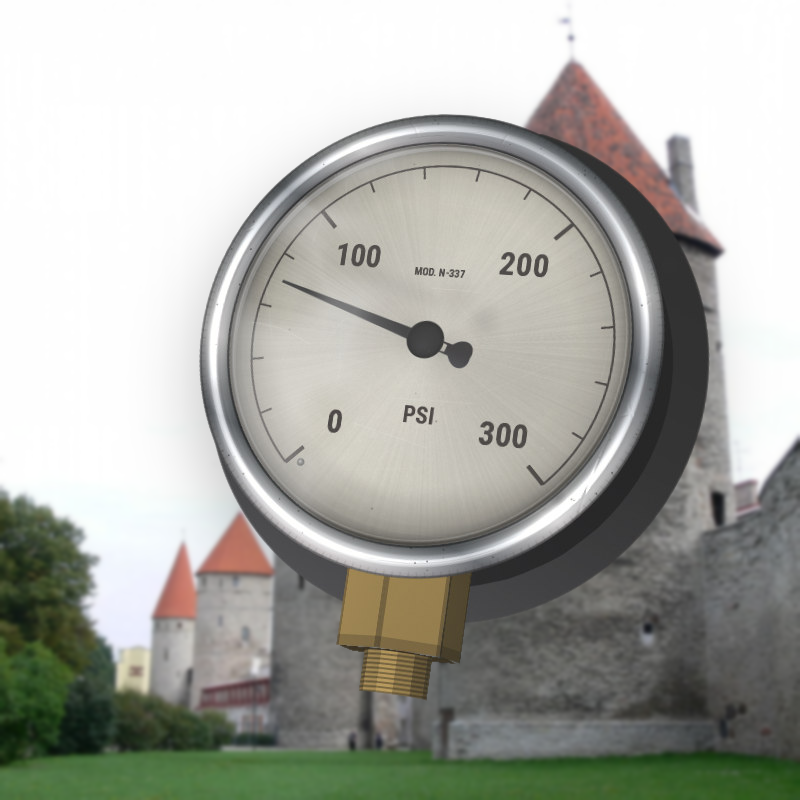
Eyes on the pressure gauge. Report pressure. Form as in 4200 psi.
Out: 70 psi
